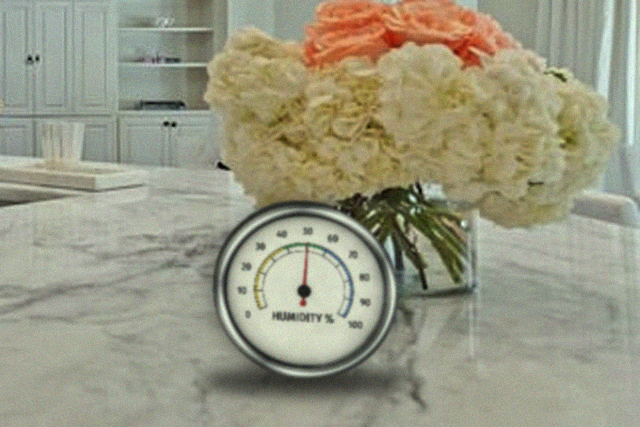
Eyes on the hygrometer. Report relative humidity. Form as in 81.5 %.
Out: 50 %
